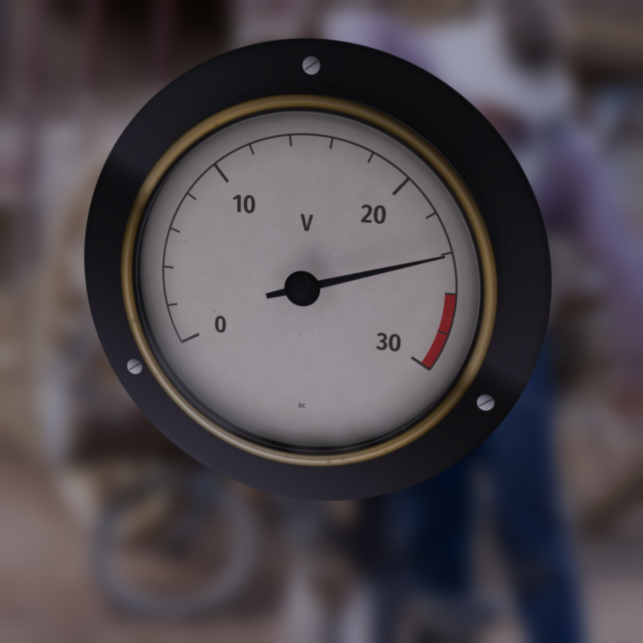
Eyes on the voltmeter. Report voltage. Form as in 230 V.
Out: 24 V
